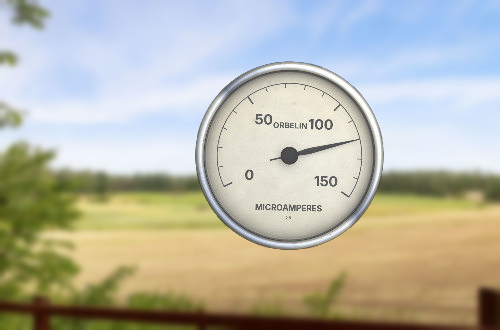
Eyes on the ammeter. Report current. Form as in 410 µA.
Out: 120 µA
